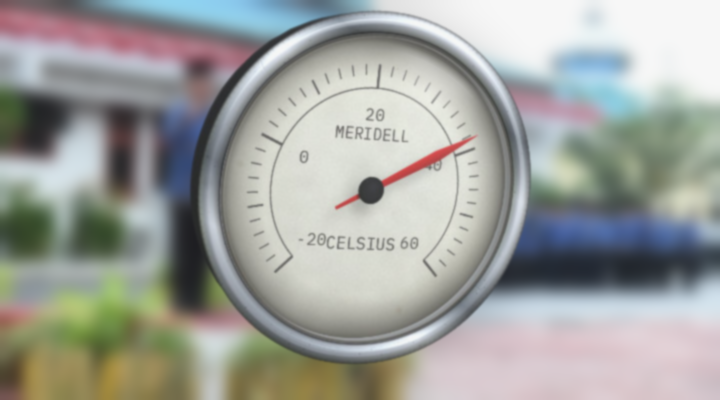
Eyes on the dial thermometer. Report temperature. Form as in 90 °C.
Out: 38 °C
